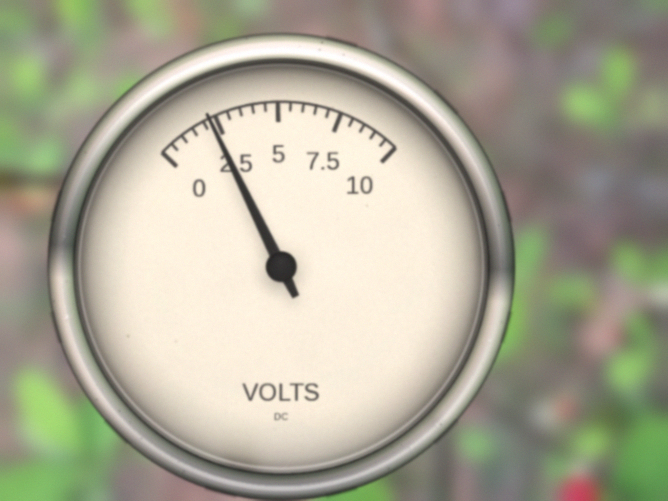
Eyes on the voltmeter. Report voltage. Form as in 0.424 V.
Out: 2.25 V
